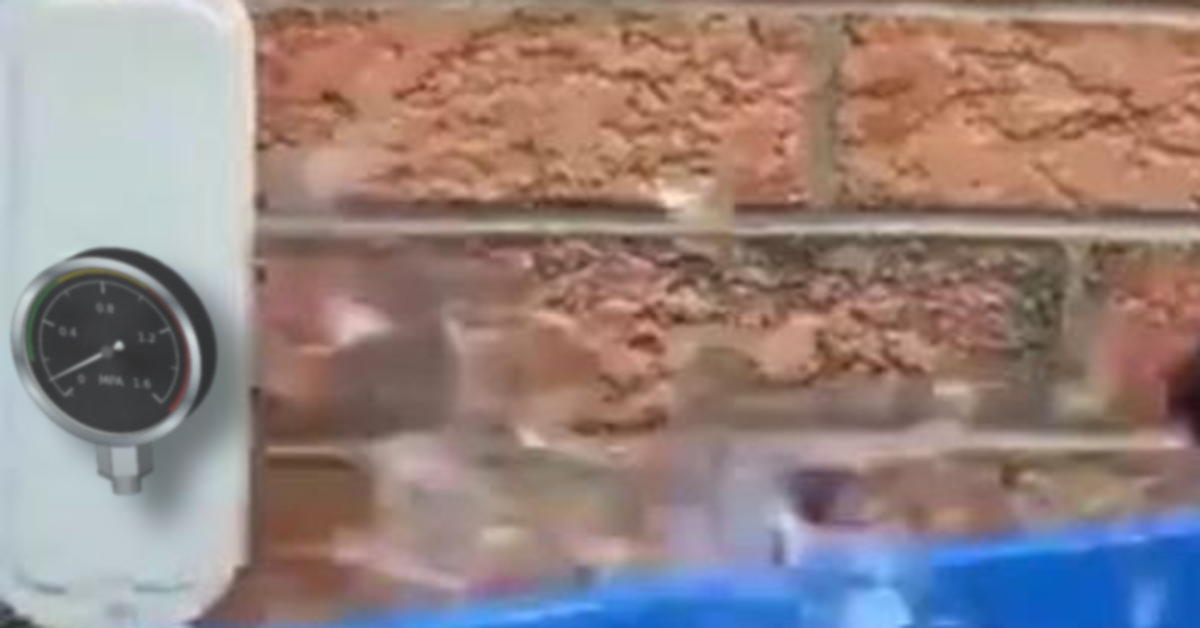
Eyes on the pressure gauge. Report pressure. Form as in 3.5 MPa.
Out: 0.1 MPa
